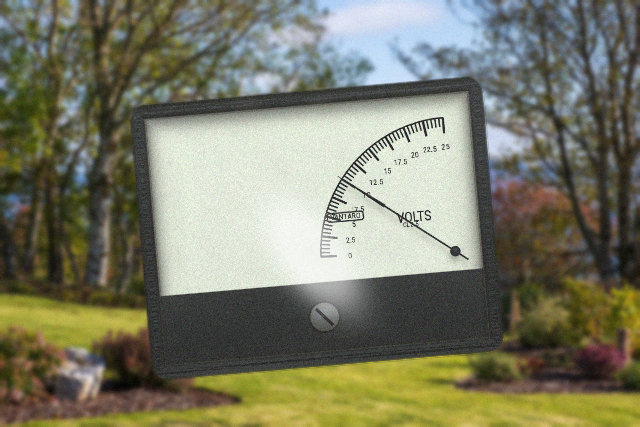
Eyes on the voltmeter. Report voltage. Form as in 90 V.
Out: 10 V
